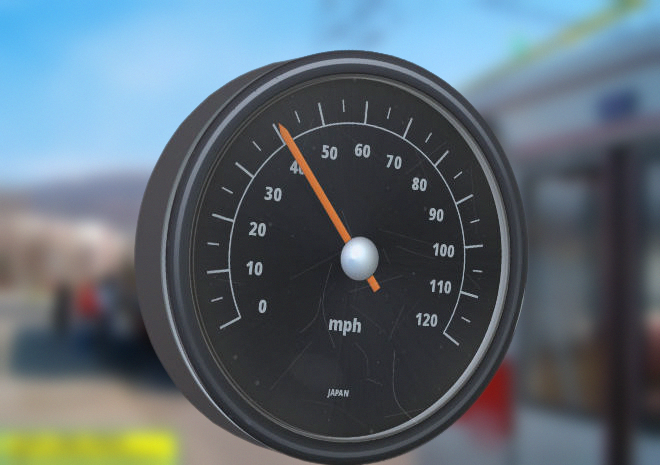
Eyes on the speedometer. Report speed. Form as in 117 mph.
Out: 40 mph
